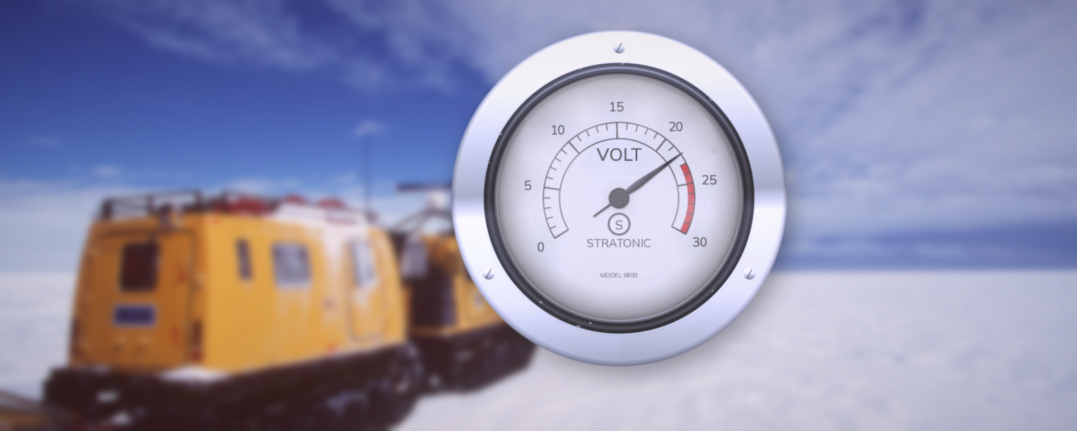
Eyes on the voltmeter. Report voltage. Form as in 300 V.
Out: 22 V
